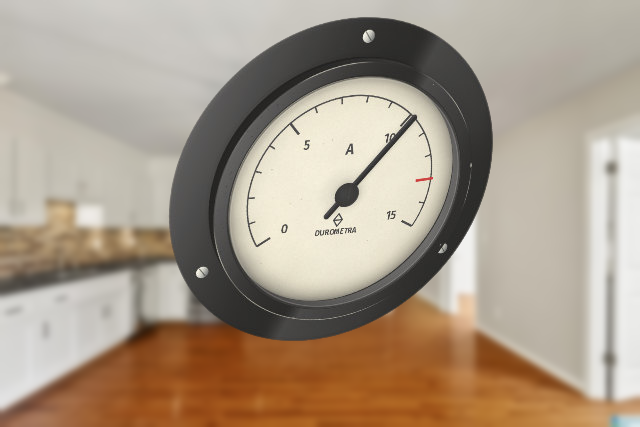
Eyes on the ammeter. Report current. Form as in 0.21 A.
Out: 10 A
